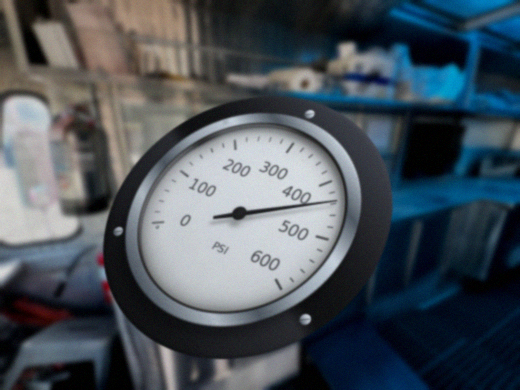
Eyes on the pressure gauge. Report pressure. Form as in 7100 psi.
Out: 440 psi
